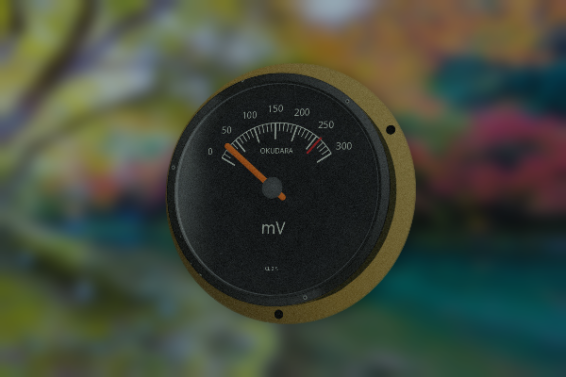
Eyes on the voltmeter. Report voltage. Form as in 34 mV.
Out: 30 mV
